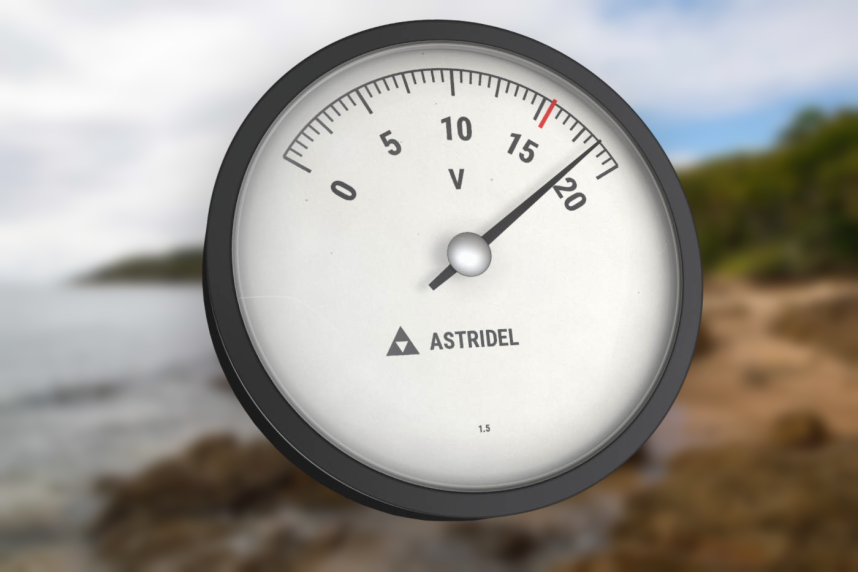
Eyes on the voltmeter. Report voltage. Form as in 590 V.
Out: 18.5 V
